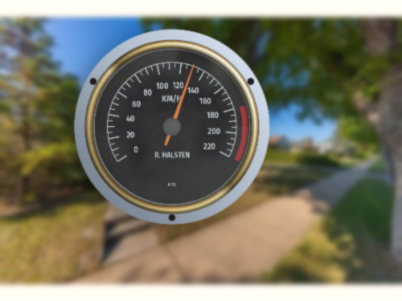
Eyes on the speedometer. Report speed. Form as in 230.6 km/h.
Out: 130 km/h
